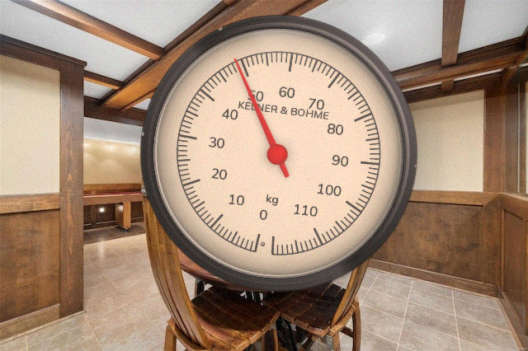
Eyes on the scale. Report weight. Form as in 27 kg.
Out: 49 kg
